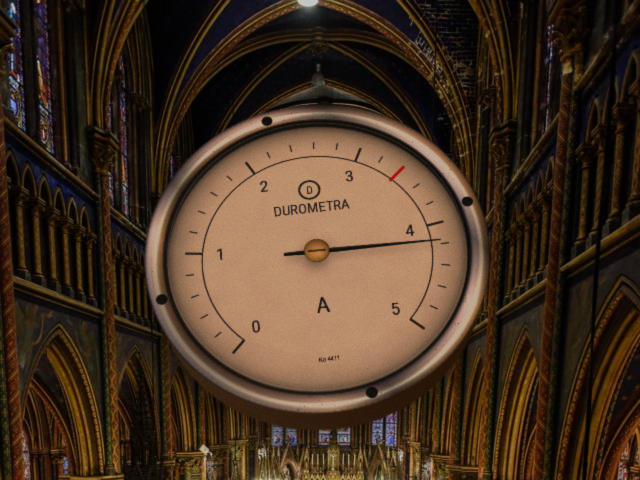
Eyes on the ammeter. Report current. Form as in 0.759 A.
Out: 4.2 A
